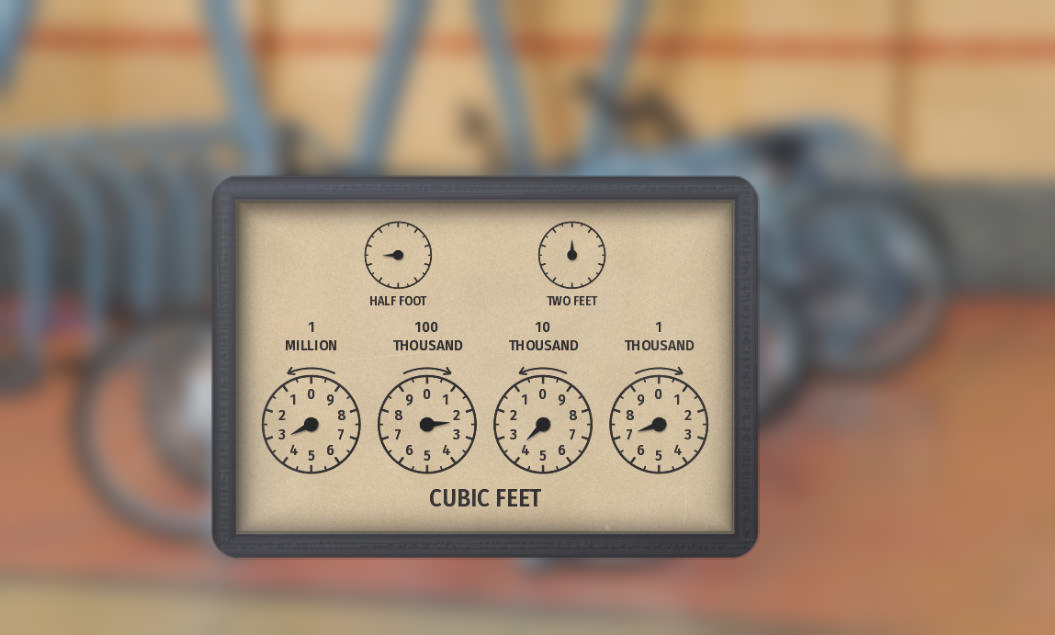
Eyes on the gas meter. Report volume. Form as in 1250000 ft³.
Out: 323700 ft³
